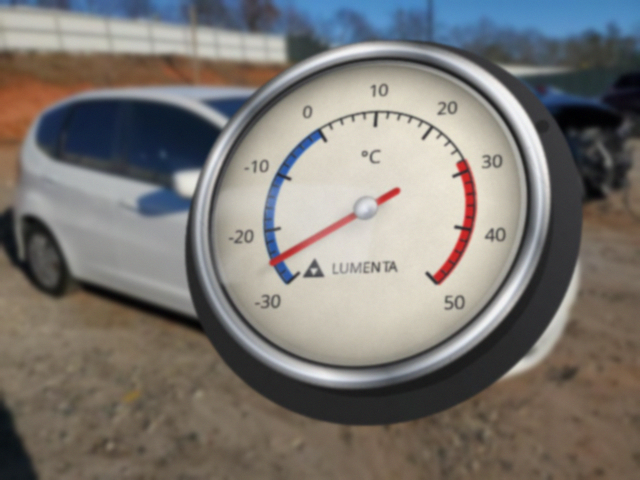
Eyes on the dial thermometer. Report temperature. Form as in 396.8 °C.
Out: -26 °C
